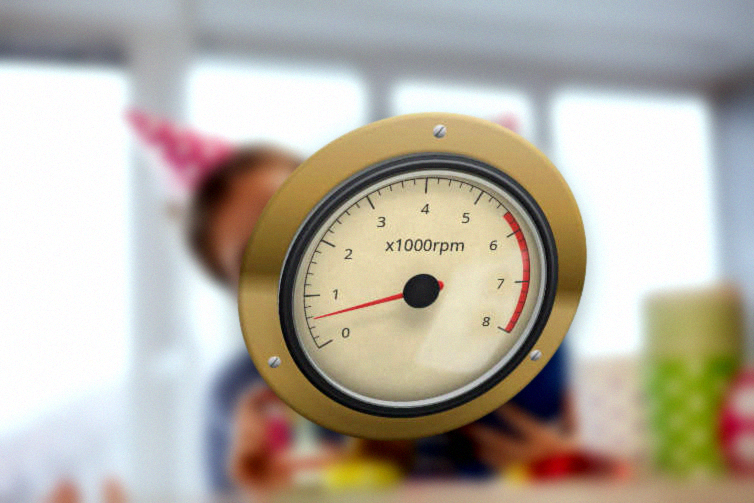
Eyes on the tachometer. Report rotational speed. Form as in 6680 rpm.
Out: 600 rpm
